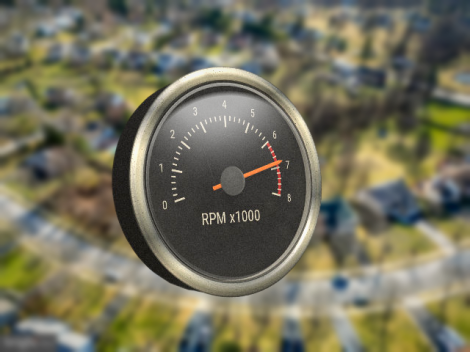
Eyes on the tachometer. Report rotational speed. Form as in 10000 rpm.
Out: 6800 rpm
